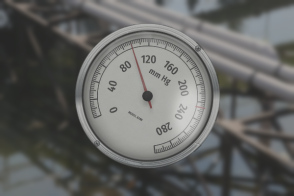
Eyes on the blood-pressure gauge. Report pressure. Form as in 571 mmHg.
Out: 100 mmHg
